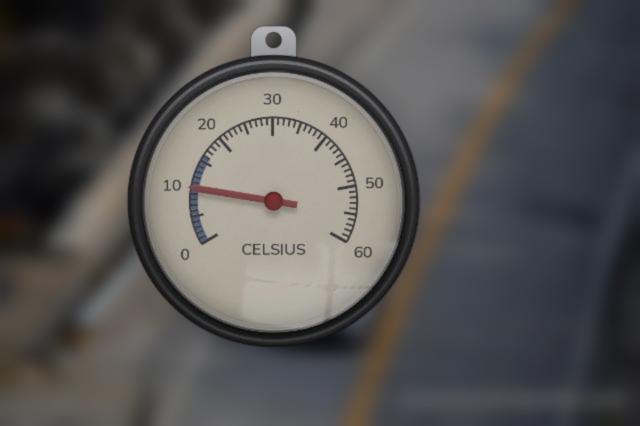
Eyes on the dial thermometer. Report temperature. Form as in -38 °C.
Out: 10 °C
